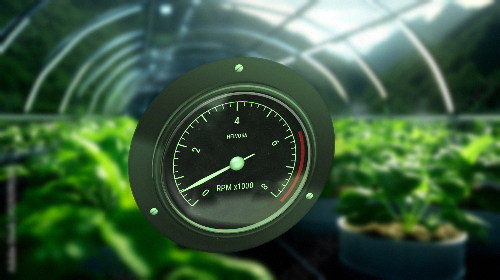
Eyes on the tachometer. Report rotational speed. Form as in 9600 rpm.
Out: 600 rpm
